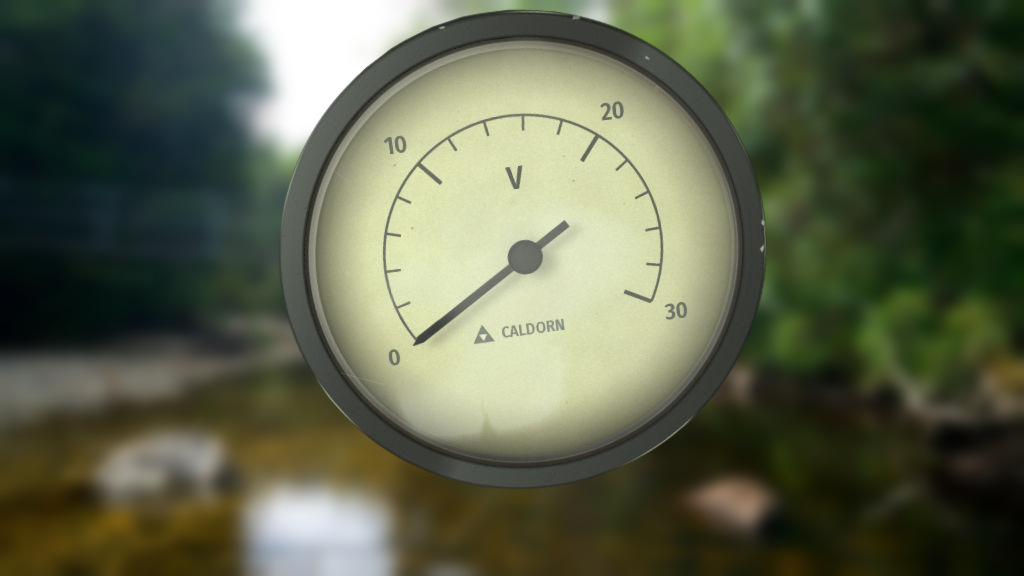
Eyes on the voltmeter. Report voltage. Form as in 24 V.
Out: 0 V
